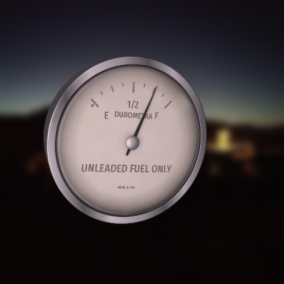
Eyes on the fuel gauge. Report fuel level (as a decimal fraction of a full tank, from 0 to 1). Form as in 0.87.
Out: 0.75
